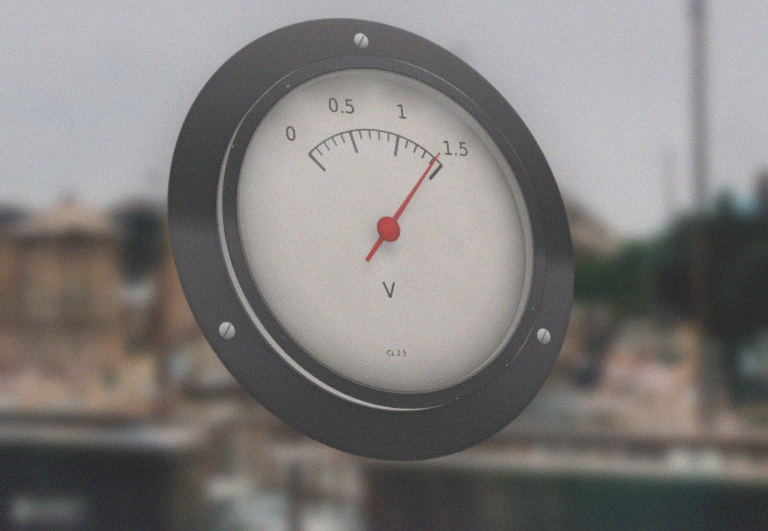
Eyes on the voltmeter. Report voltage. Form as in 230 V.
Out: 1.4 V
